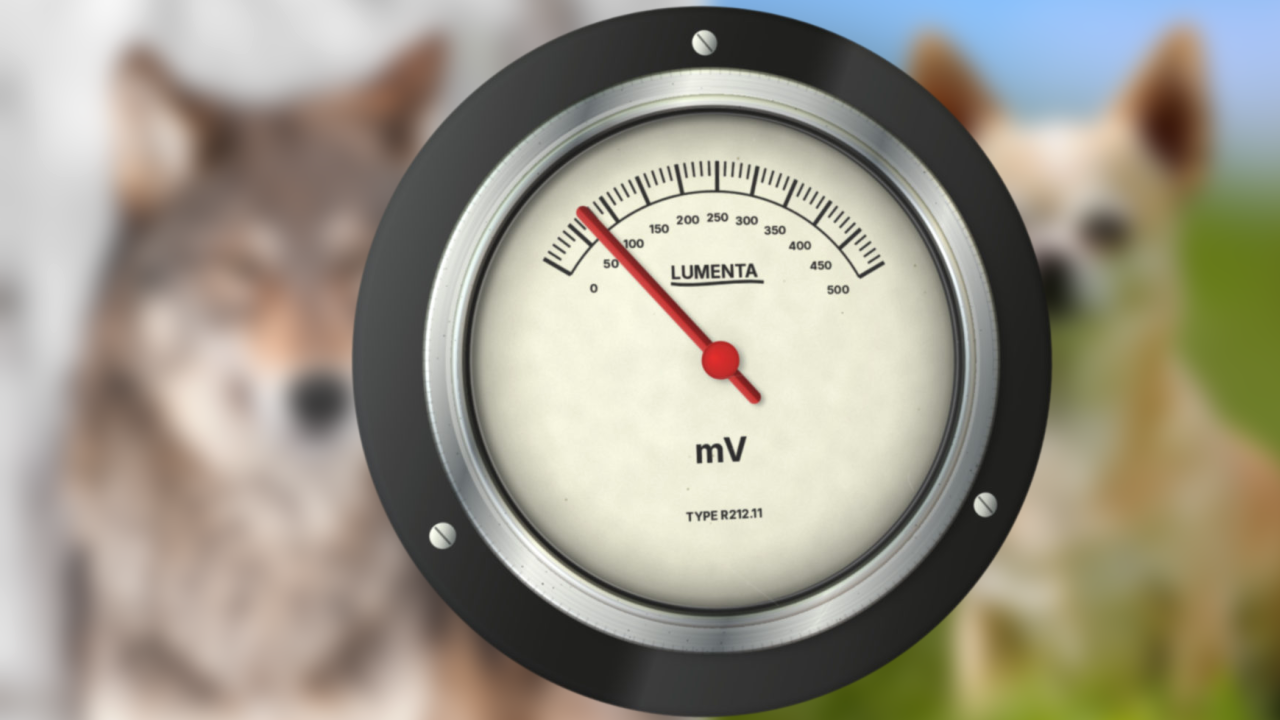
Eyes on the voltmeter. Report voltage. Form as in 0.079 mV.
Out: 70 mV
